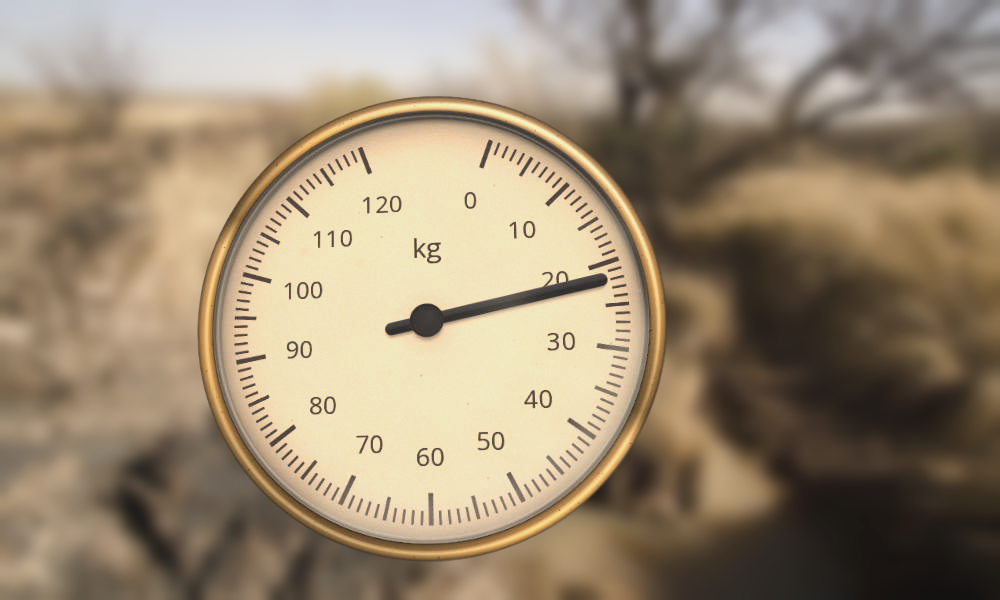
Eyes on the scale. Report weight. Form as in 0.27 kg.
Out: 22 kg
